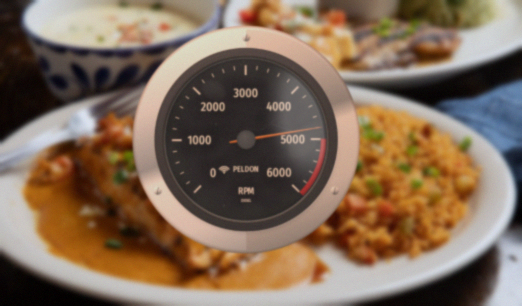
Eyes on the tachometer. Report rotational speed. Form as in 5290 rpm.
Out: 4800 rpm
